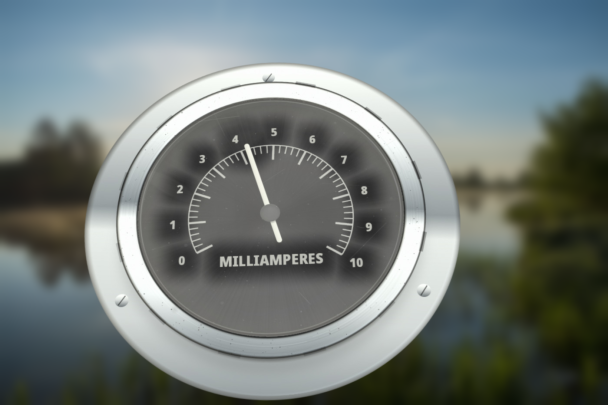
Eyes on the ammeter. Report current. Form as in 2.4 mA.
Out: 4.2 mA
